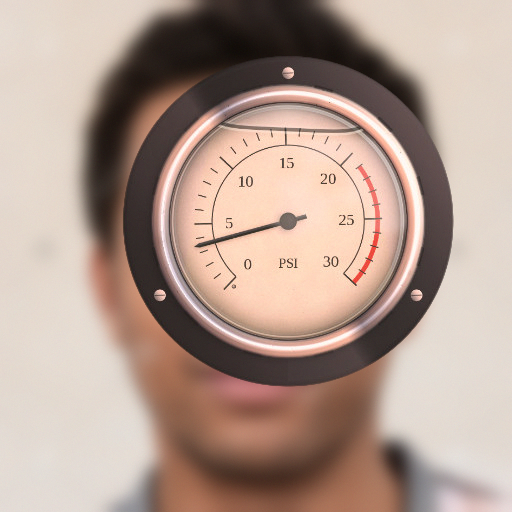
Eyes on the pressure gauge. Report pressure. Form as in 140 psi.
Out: 3.5 psi
